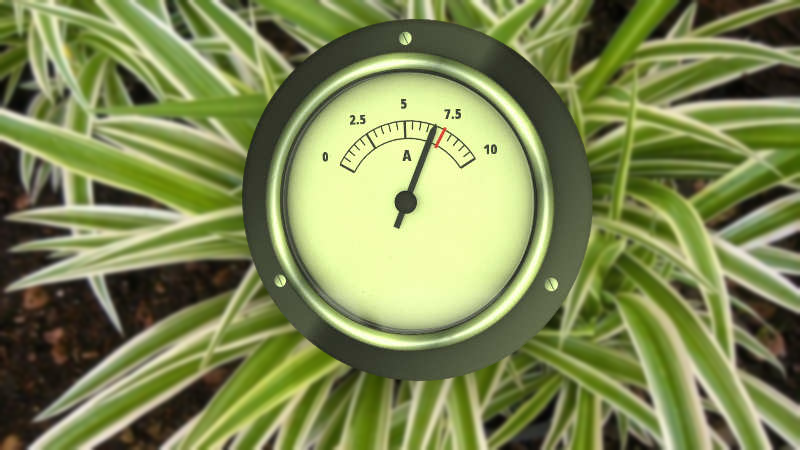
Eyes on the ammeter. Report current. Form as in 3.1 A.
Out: 7 A
